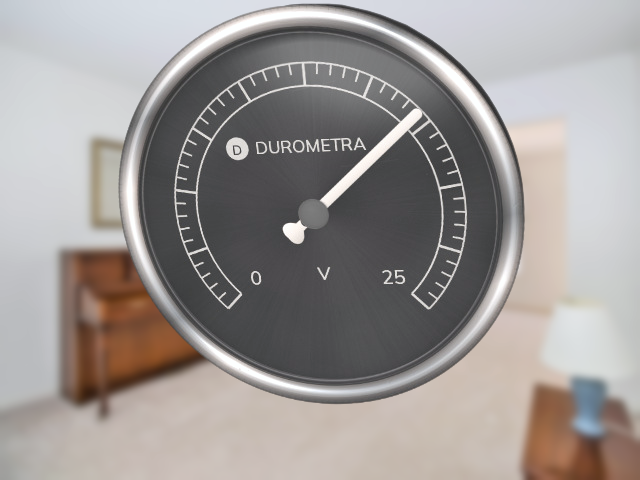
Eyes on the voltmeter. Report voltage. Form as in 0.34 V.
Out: 17 V
